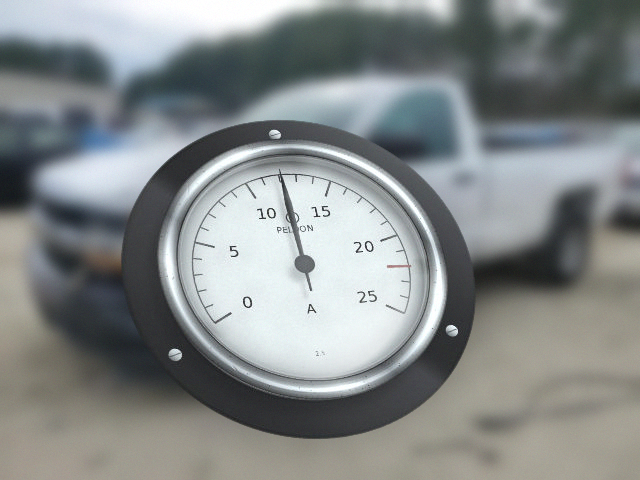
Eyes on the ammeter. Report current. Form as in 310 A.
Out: 12 A
